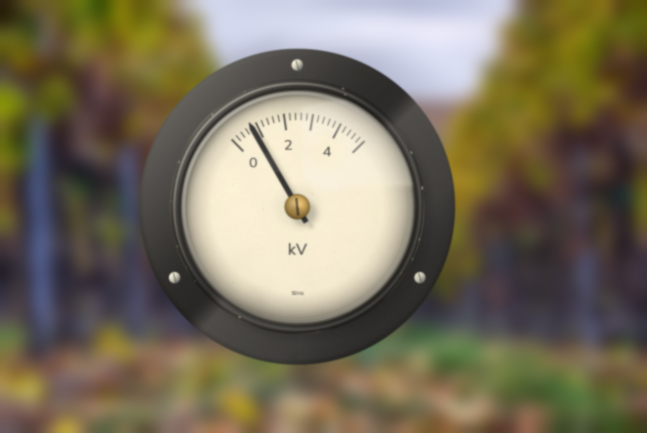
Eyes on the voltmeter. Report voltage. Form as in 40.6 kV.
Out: 0.8 kV
